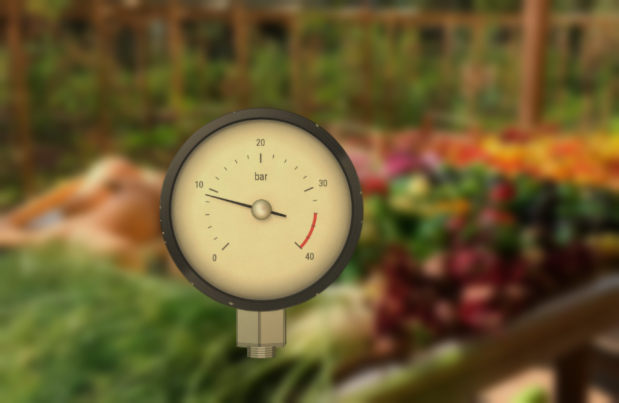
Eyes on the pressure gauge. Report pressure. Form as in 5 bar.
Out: 9 bar
